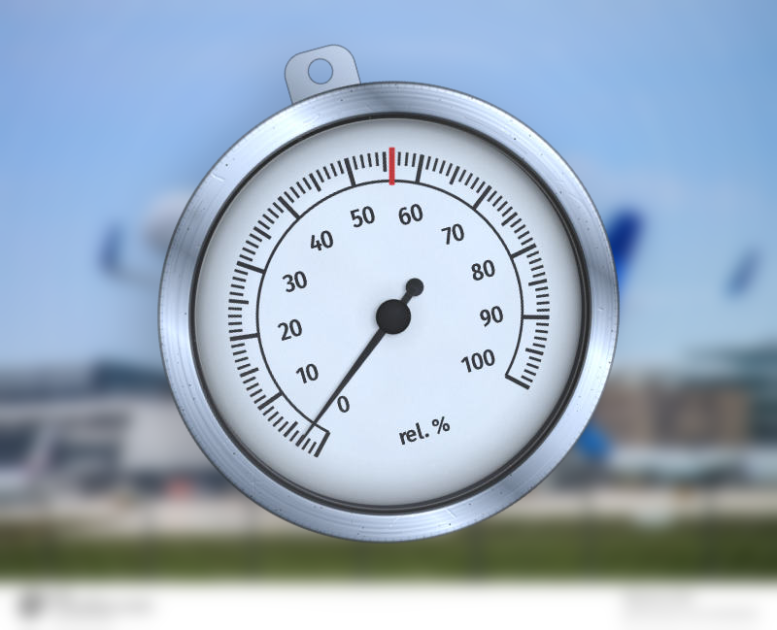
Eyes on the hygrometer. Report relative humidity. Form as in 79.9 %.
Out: 3 %
